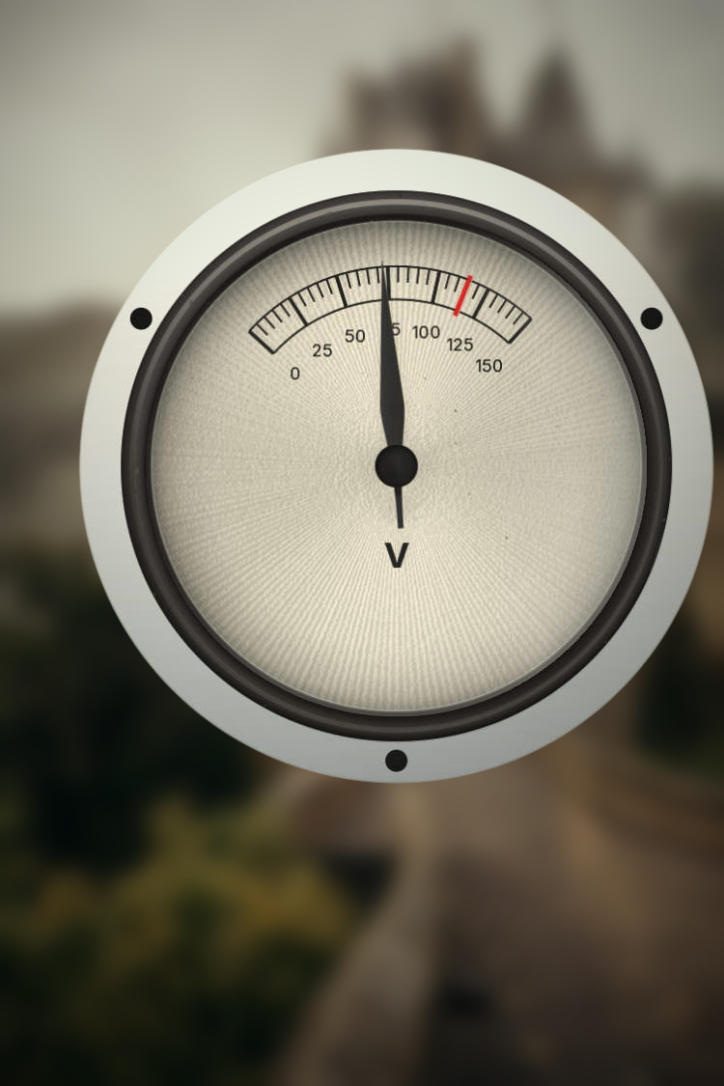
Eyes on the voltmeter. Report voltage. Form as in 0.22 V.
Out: 72.5 V
